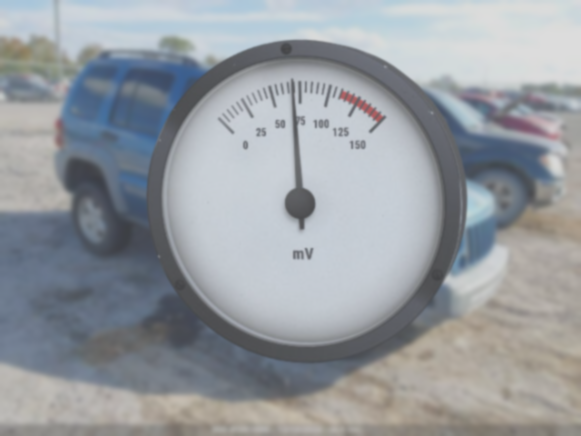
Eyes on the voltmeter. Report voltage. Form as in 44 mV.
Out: 70 mV
